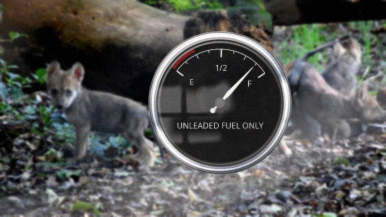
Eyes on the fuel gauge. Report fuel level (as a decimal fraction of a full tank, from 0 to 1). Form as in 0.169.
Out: 0.875
